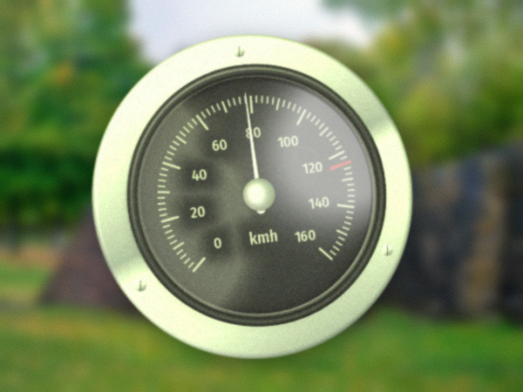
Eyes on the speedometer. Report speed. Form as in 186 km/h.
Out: 78 km/h
